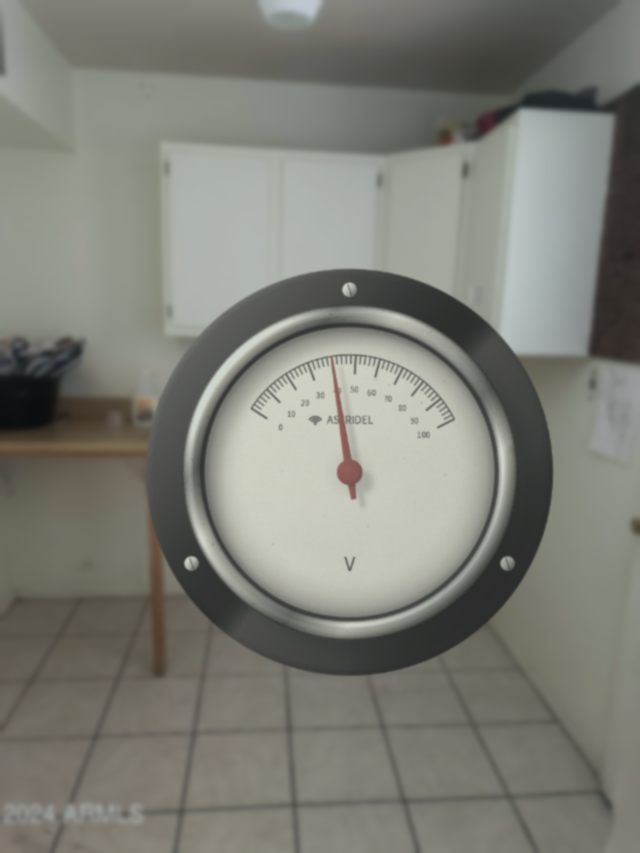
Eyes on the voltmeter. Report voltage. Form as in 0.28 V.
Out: 40 V
